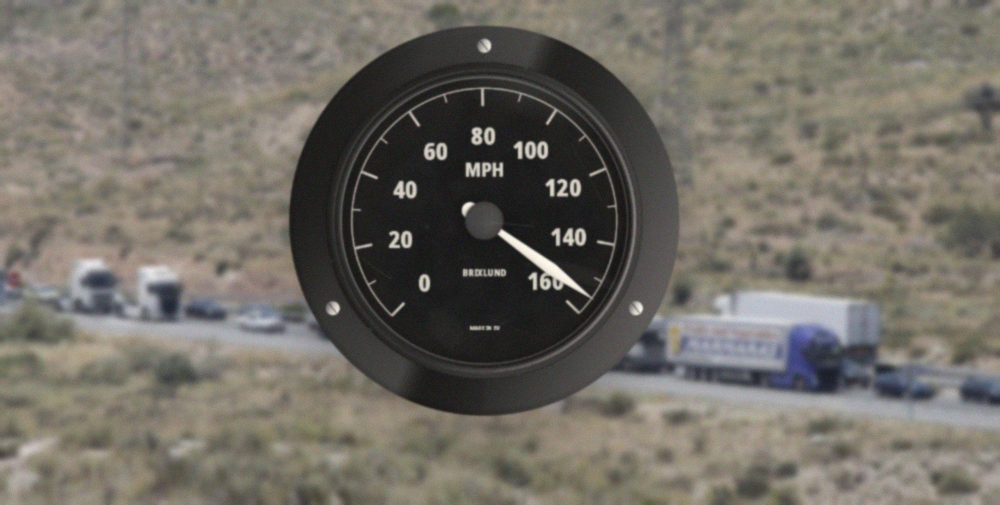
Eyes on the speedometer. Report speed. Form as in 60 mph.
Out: 155 mph
